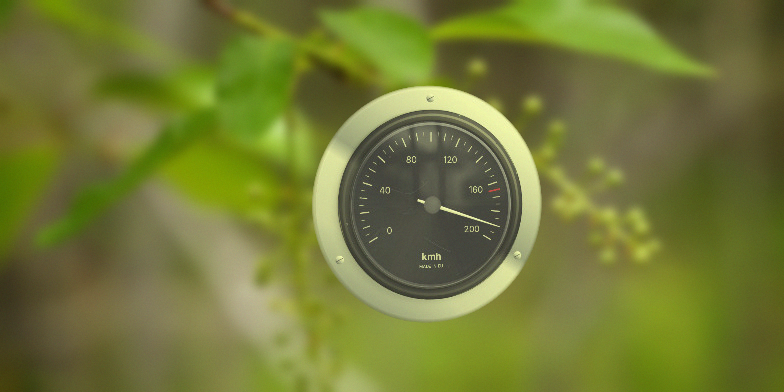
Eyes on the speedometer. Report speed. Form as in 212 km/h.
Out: 190 km/h
